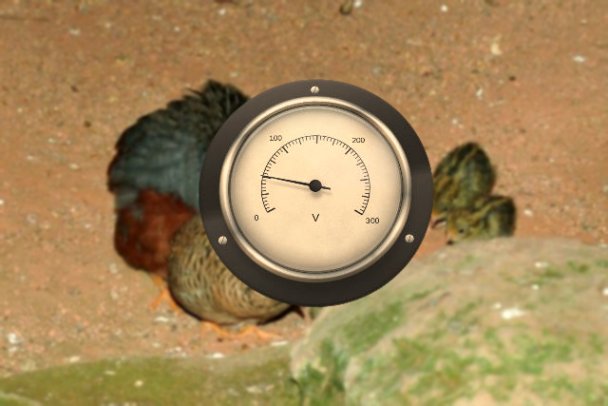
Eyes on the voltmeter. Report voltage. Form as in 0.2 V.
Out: 50 V
